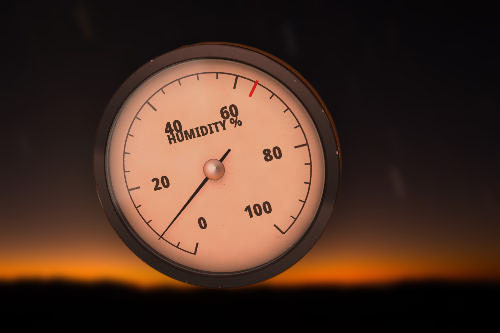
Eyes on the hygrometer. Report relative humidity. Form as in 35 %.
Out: 8 %
